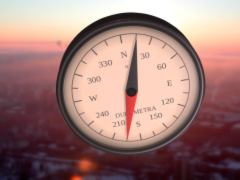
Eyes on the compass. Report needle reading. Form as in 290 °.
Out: 195 °
